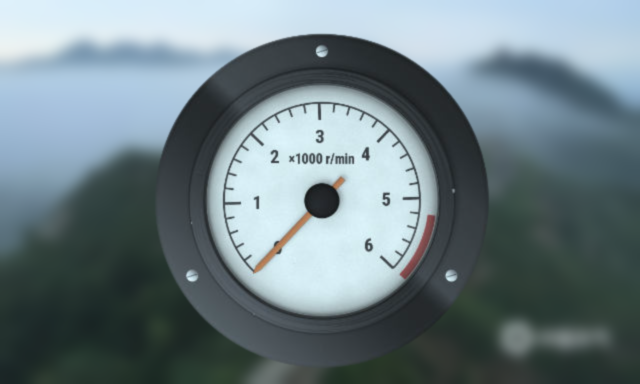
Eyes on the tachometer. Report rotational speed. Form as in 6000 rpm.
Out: 0 rpm
